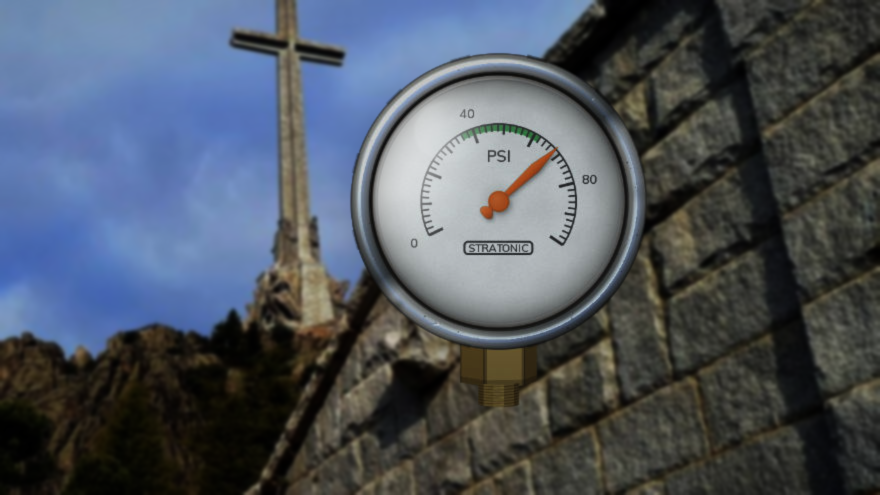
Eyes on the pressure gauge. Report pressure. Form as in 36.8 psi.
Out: 68 psi
